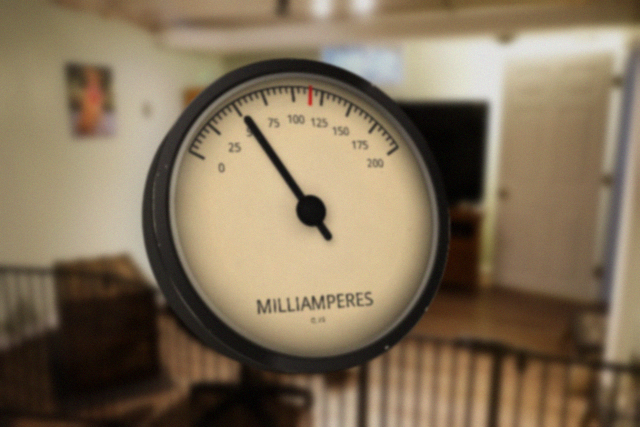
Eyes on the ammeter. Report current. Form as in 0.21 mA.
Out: 50 mA
